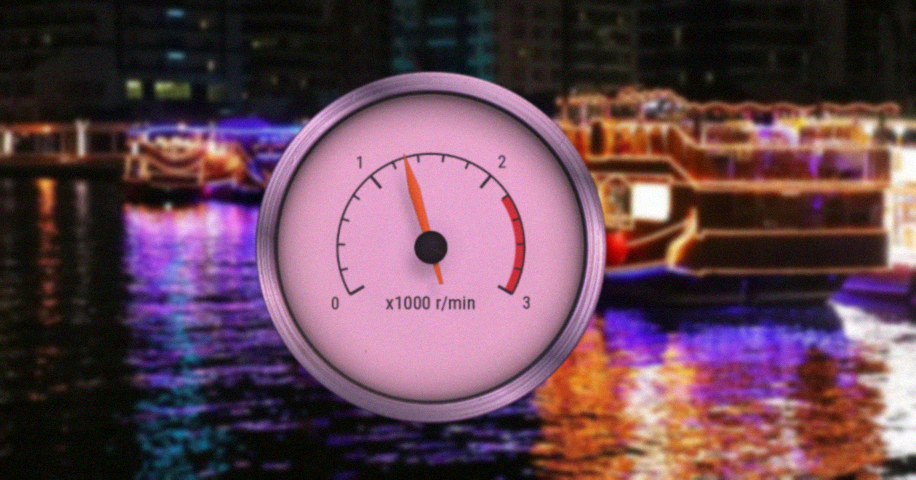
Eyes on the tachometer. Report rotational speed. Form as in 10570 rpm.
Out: 1300 rpm
